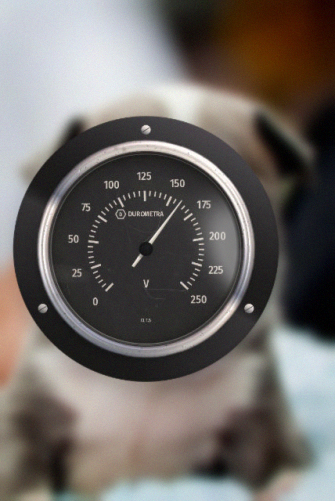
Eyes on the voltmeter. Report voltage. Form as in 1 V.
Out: 160 V
